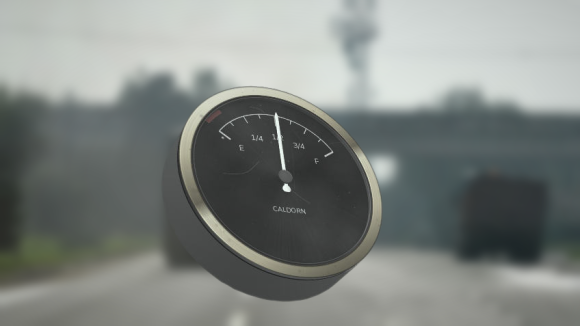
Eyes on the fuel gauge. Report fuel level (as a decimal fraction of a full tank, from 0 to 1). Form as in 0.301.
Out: 0.5
